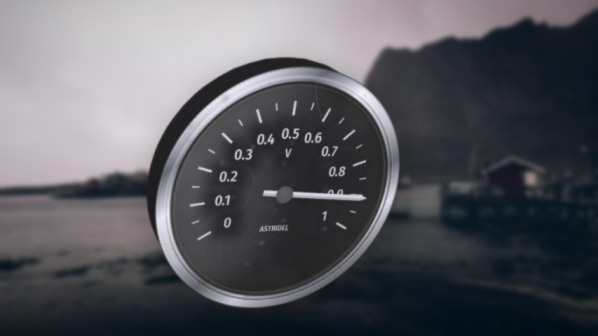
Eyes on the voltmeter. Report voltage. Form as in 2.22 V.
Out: 0.9 V
